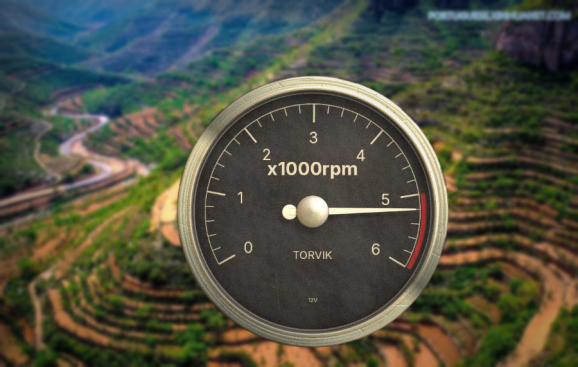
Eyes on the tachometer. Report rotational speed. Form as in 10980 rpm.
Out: 5200 rpm
